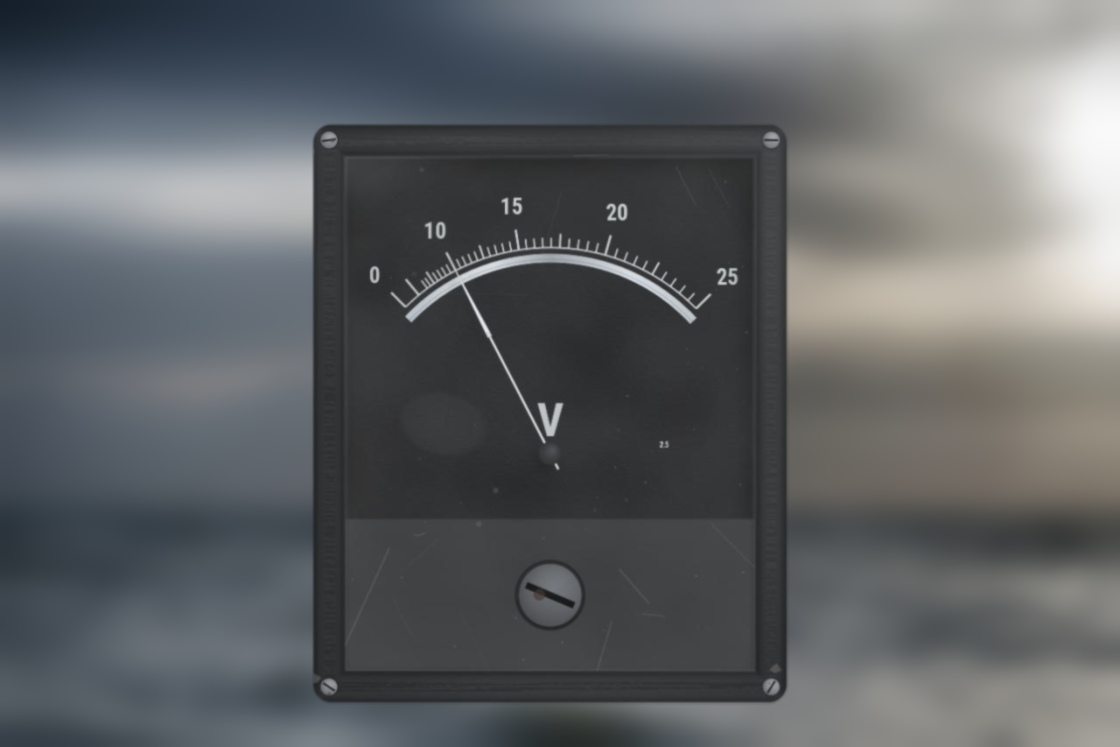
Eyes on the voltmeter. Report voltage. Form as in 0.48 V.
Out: 10 V
